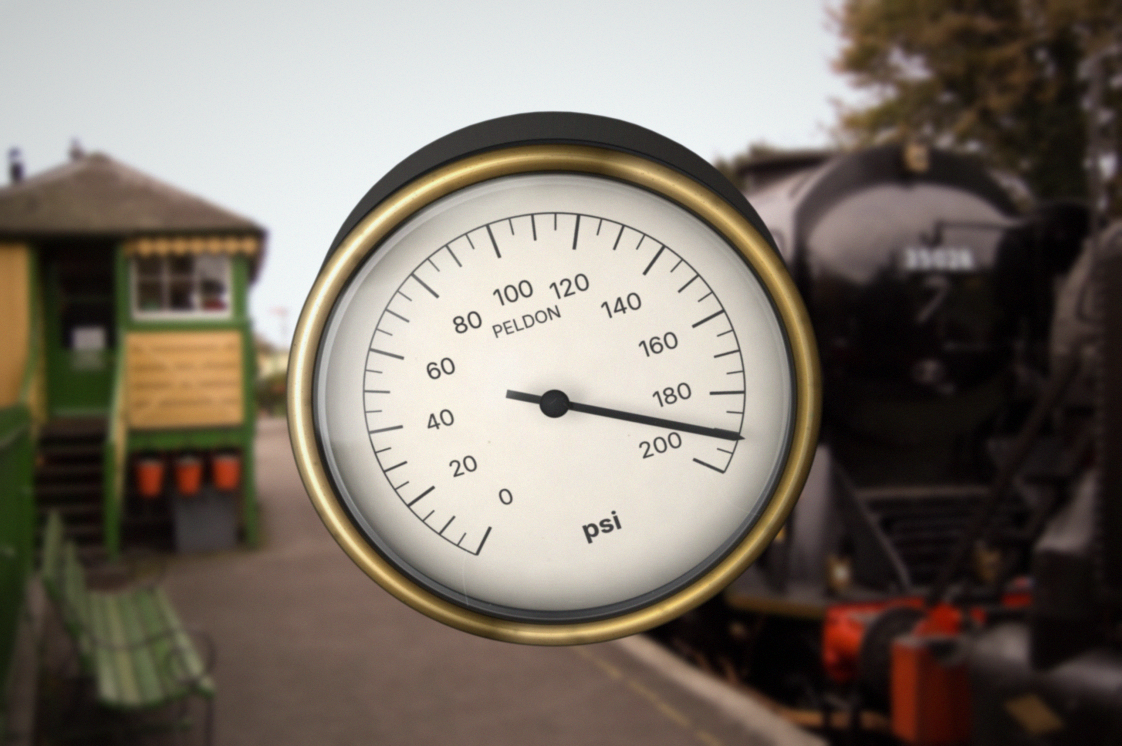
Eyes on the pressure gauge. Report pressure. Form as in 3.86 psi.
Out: 190 psi
